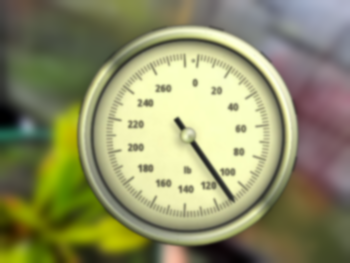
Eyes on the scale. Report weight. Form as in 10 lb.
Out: 110 lb
